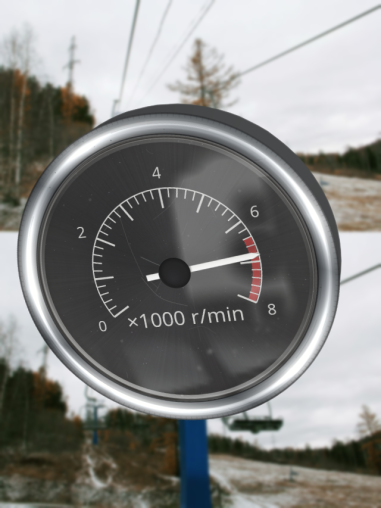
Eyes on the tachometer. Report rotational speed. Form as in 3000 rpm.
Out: 6800 rpm
